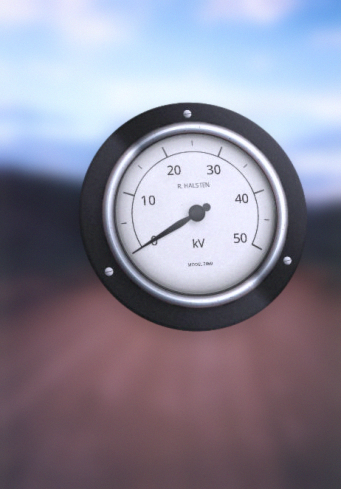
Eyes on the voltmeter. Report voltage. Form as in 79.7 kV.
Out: 0 kV
